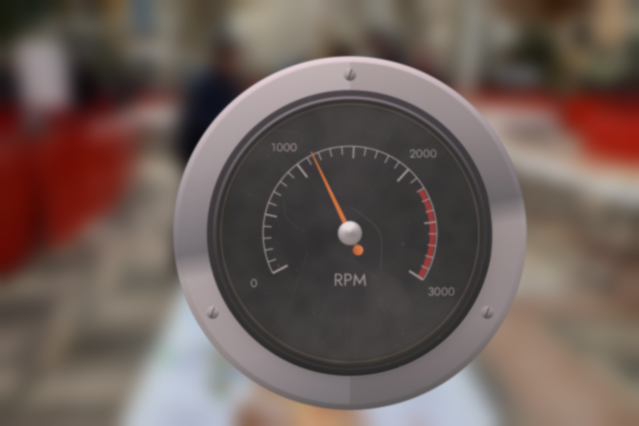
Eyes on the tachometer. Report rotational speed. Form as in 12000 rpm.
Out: 1150 rpm
